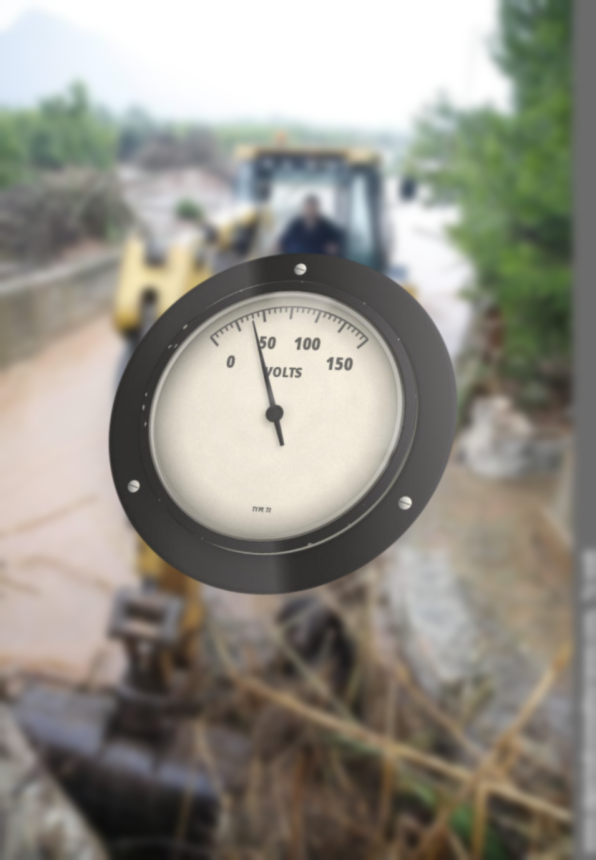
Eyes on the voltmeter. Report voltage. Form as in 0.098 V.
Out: 40 V
